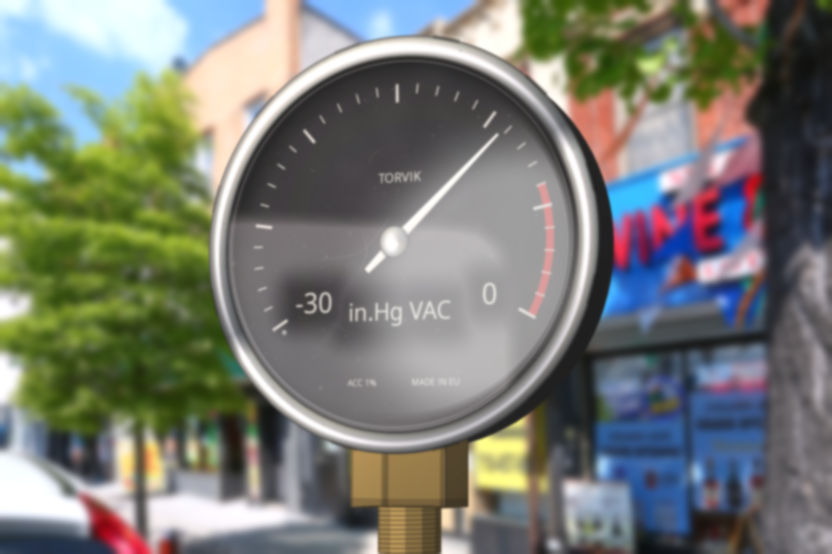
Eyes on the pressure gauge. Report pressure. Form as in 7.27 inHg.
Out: -9 inHg
